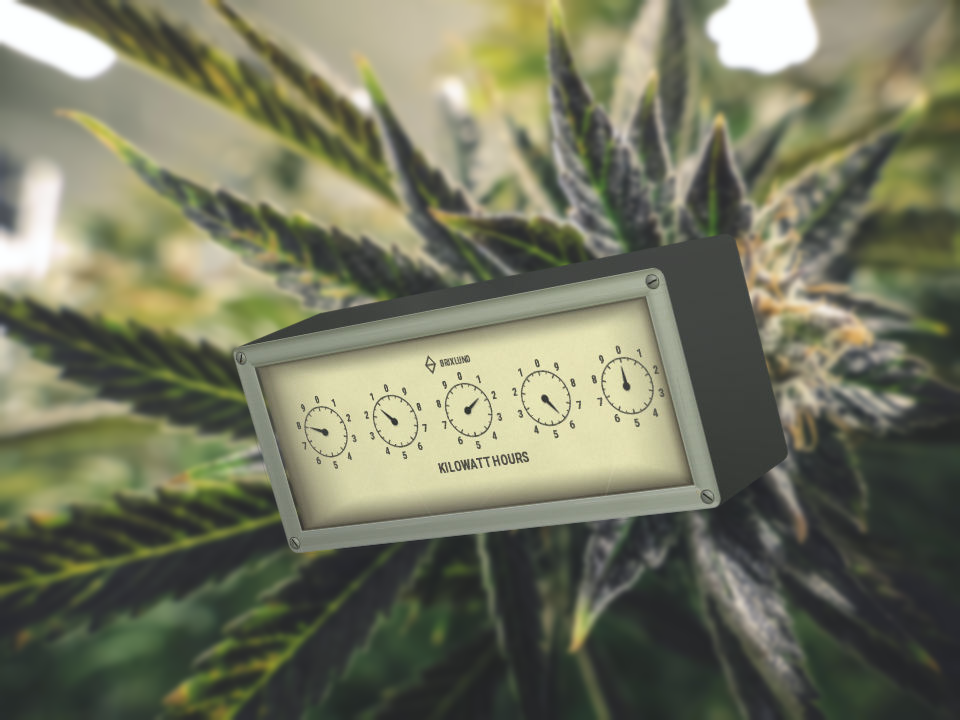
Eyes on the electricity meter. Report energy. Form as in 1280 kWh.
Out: 81160 kWh
